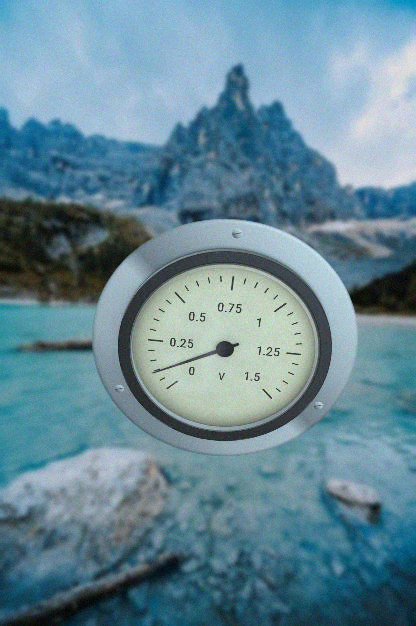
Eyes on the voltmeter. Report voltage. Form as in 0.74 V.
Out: 0.1 V
